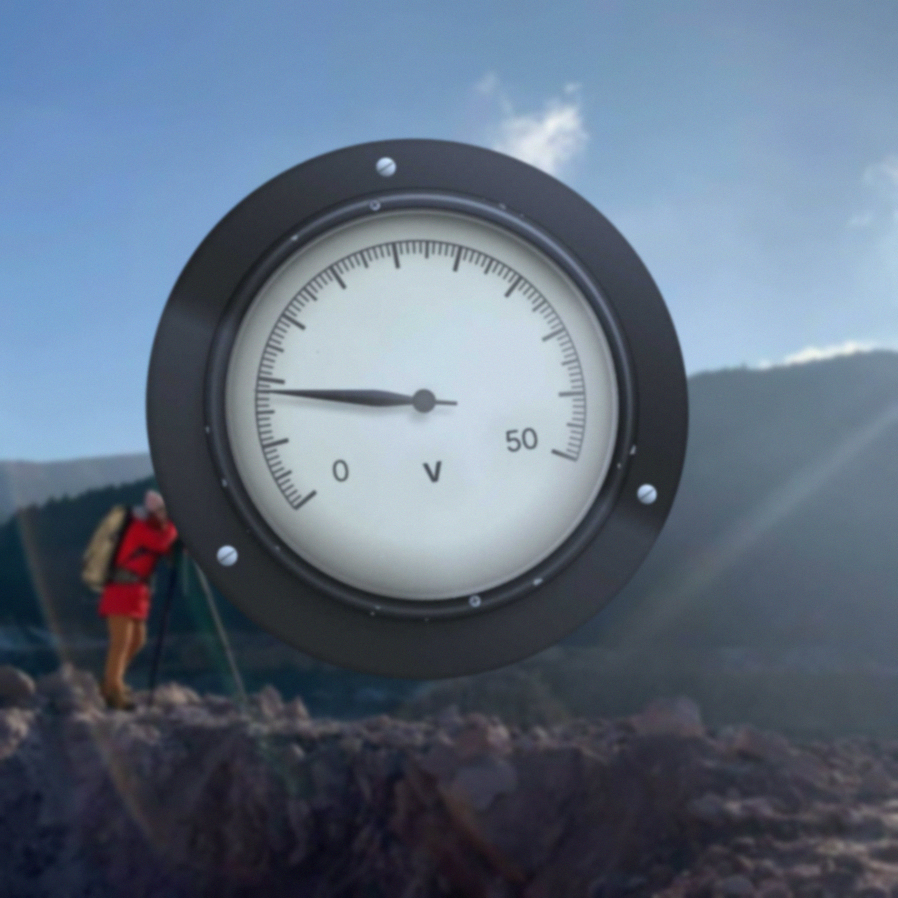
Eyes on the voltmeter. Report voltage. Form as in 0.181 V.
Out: 9 V
